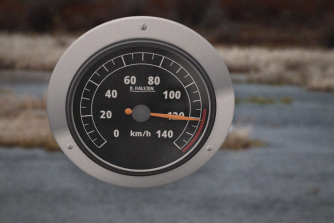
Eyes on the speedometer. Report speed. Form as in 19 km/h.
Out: 120 km/h
